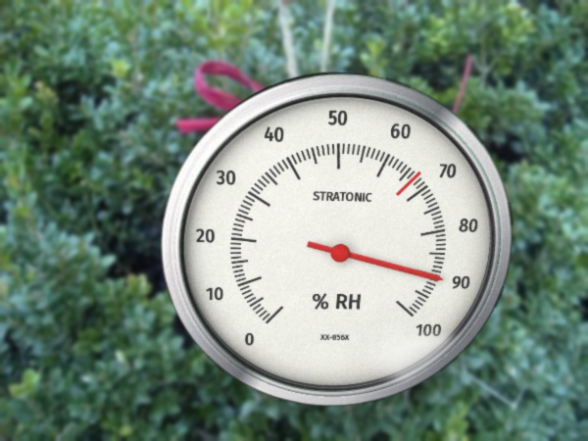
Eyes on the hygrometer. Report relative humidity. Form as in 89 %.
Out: 90 %
